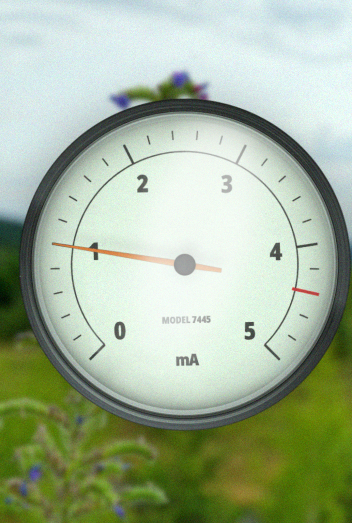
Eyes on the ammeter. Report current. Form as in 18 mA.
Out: 1 mA
